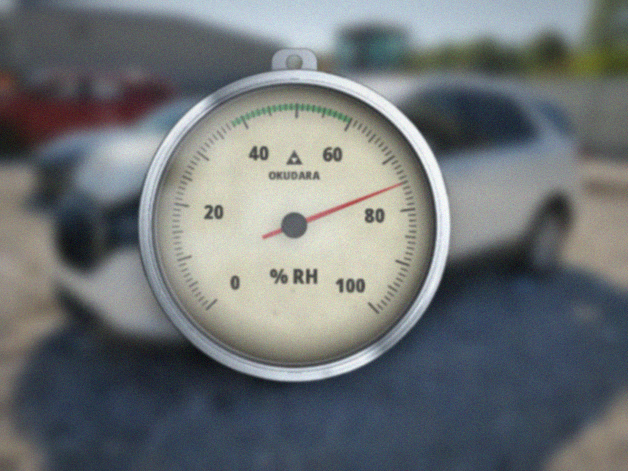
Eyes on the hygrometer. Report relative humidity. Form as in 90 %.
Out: 75 %
